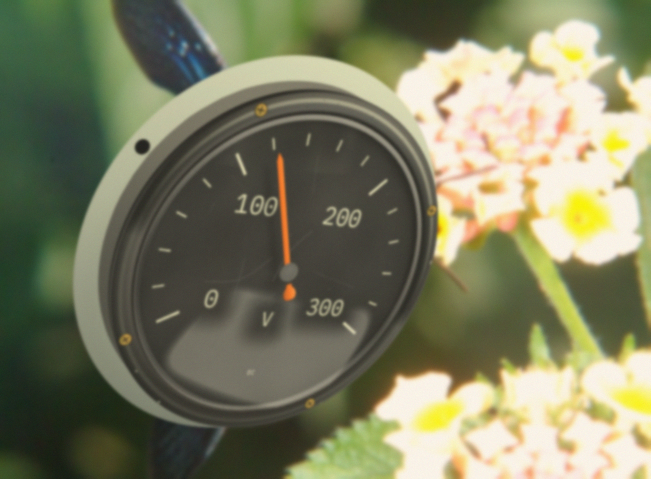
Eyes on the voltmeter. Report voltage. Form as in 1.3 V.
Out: 120 V
